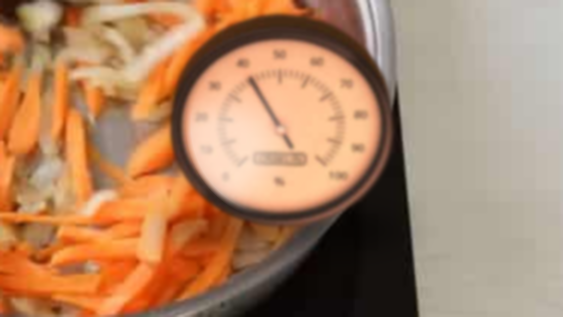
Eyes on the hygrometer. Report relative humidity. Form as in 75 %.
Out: 40 %
